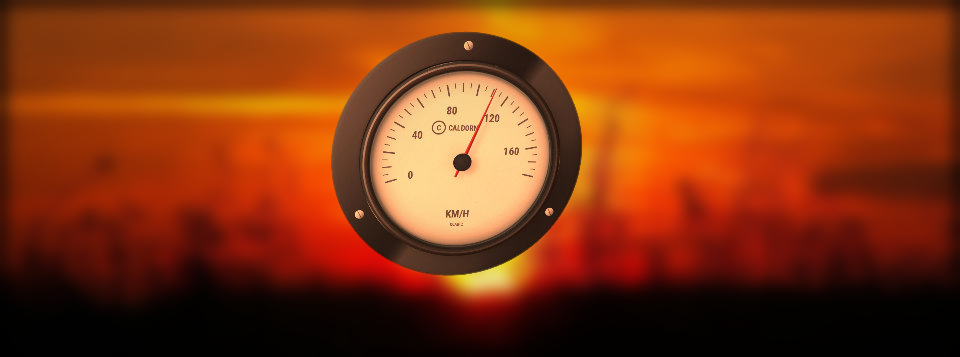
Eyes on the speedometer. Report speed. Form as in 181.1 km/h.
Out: 110 km/h
